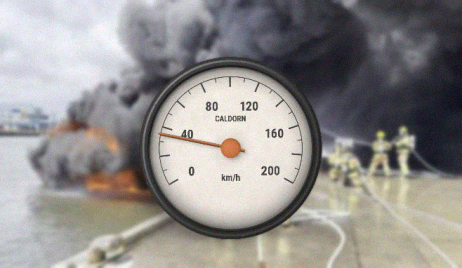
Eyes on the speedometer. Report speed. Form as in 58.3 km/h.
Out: 35 km/h
